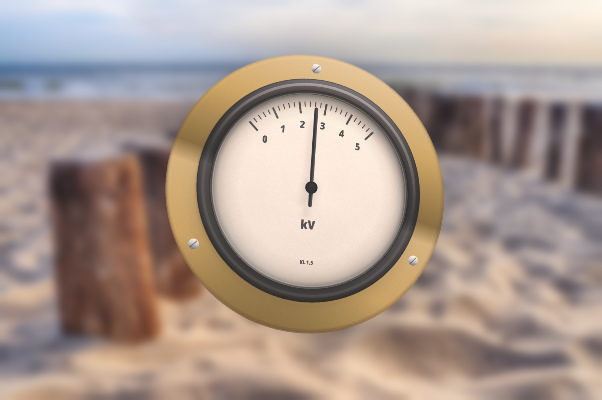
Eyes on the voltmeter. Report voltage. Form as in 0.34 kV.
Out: 2.6 kV
